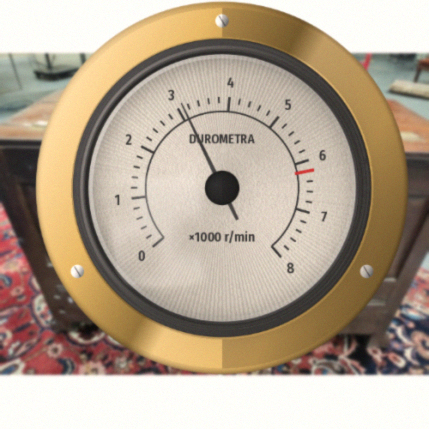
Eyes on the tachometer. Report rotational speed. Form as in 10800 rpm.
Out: 3100 rpm
